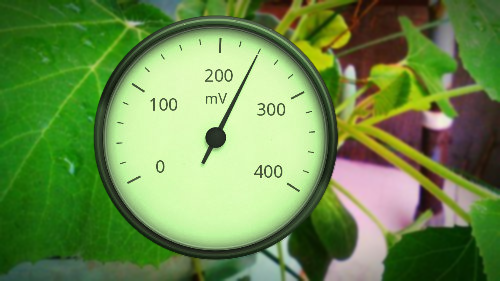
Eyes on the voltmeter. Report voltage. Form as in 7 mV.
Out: 240 mV
